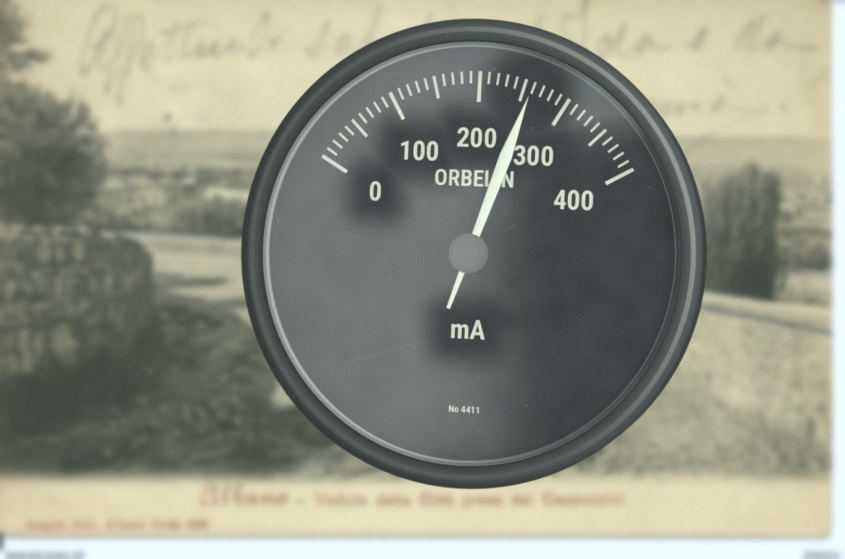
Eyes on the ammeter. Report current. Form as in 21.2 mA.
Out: 260 mA
